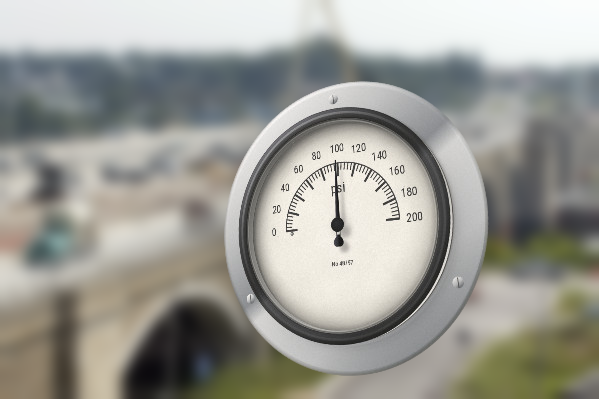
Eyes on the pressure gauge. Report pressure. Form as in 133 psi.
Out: 100 psi
